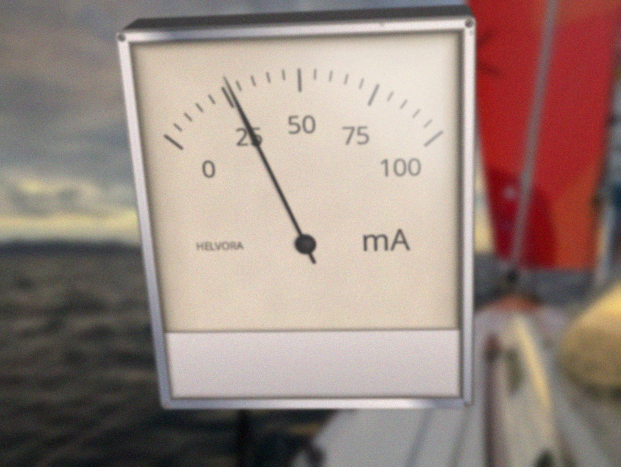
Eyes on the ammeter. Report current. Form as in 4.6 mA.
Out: 27.5 mA
